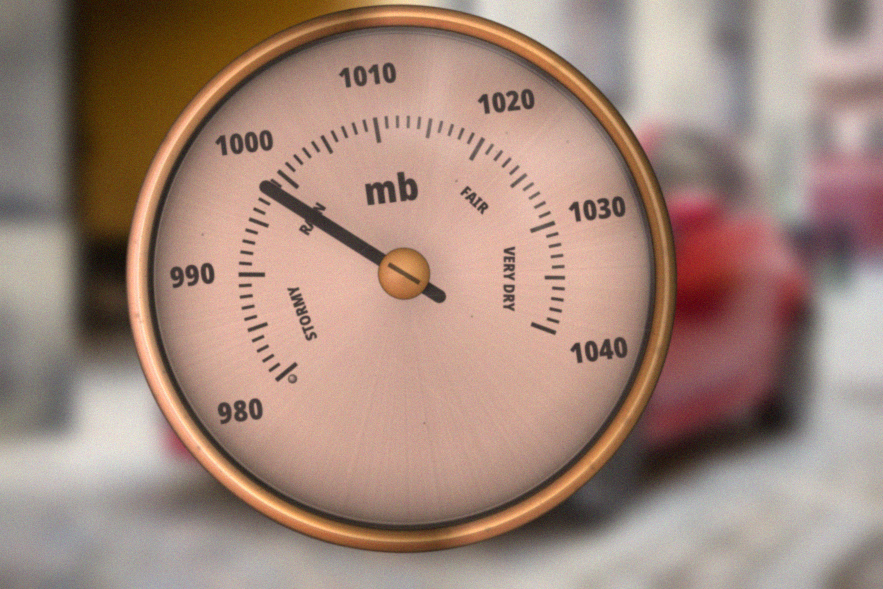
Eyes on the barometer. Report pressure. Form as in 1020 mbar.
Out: 998 mbar
